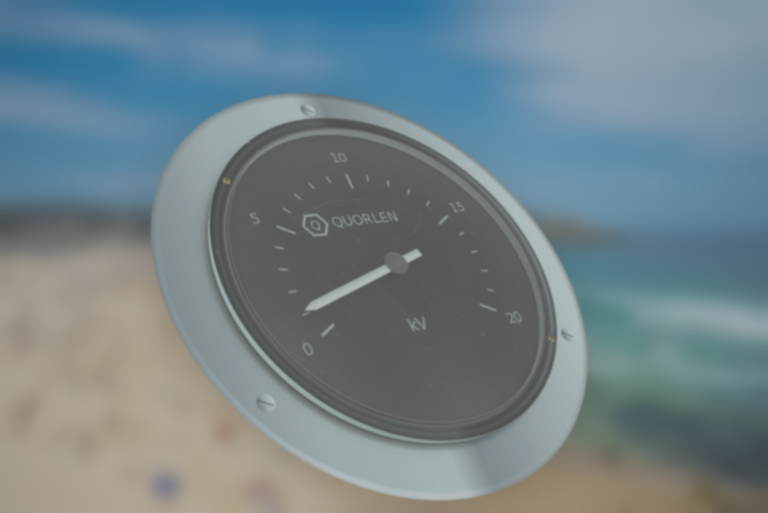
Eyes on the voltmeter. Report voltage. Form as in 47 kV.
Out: 1 kV
